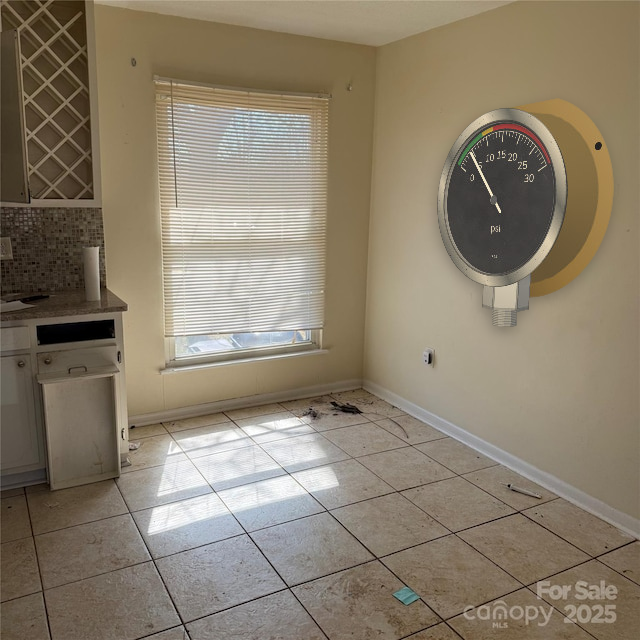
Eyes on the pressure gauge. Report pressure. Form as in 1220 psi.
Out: 5 psi
